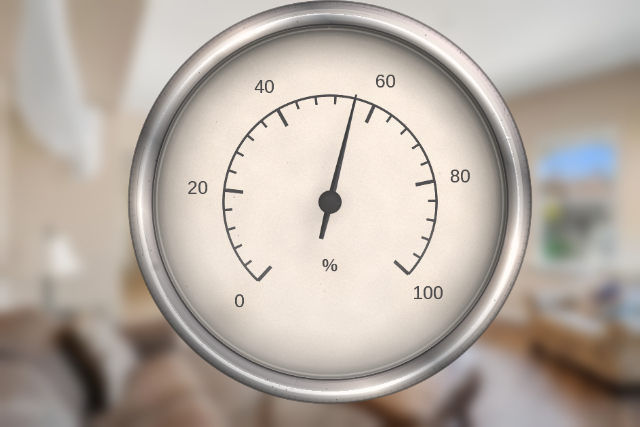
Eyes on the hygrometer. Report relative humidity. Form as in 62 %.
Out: 56 %
